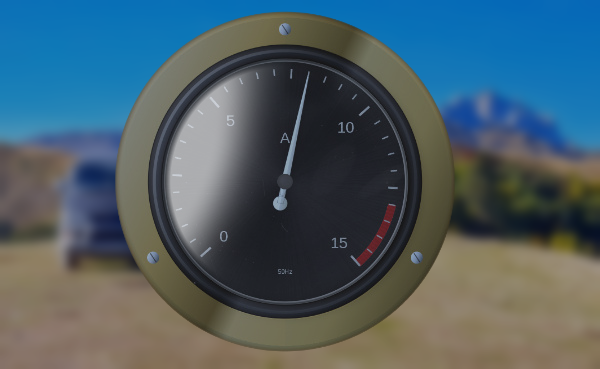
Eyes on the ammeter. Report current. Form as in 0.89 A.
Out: 8 A
